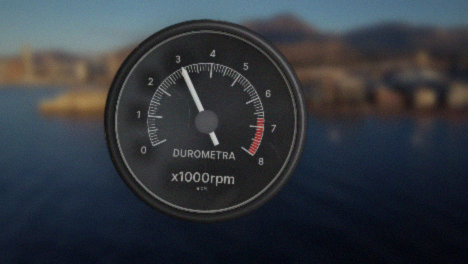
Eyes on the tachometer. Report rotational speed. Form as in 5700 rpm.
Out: 3000 rpm
